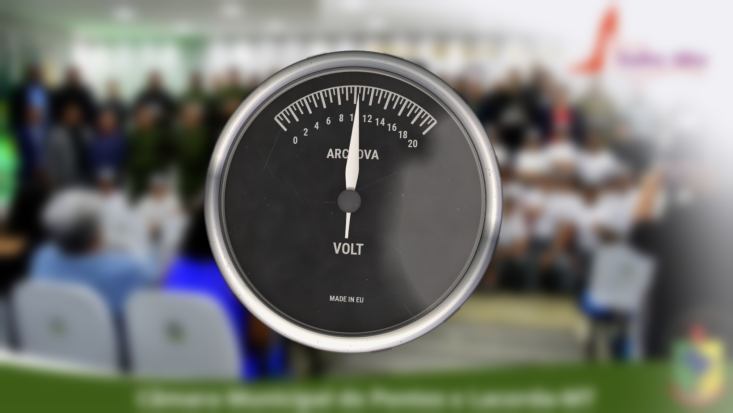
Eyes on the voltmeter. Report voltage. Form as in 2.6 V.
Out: 10.5 V
